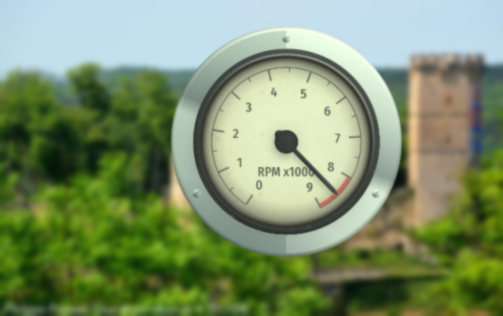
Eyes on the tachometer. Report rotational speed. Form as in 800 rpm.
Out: 8500 rpm
